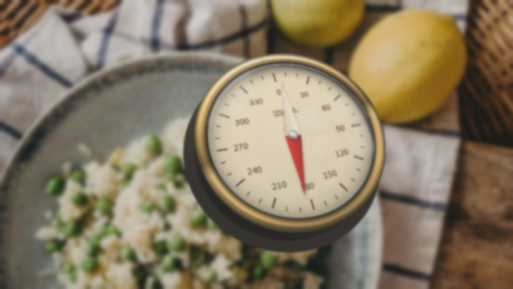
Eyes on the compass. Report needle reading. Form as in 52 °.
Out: 185 °
